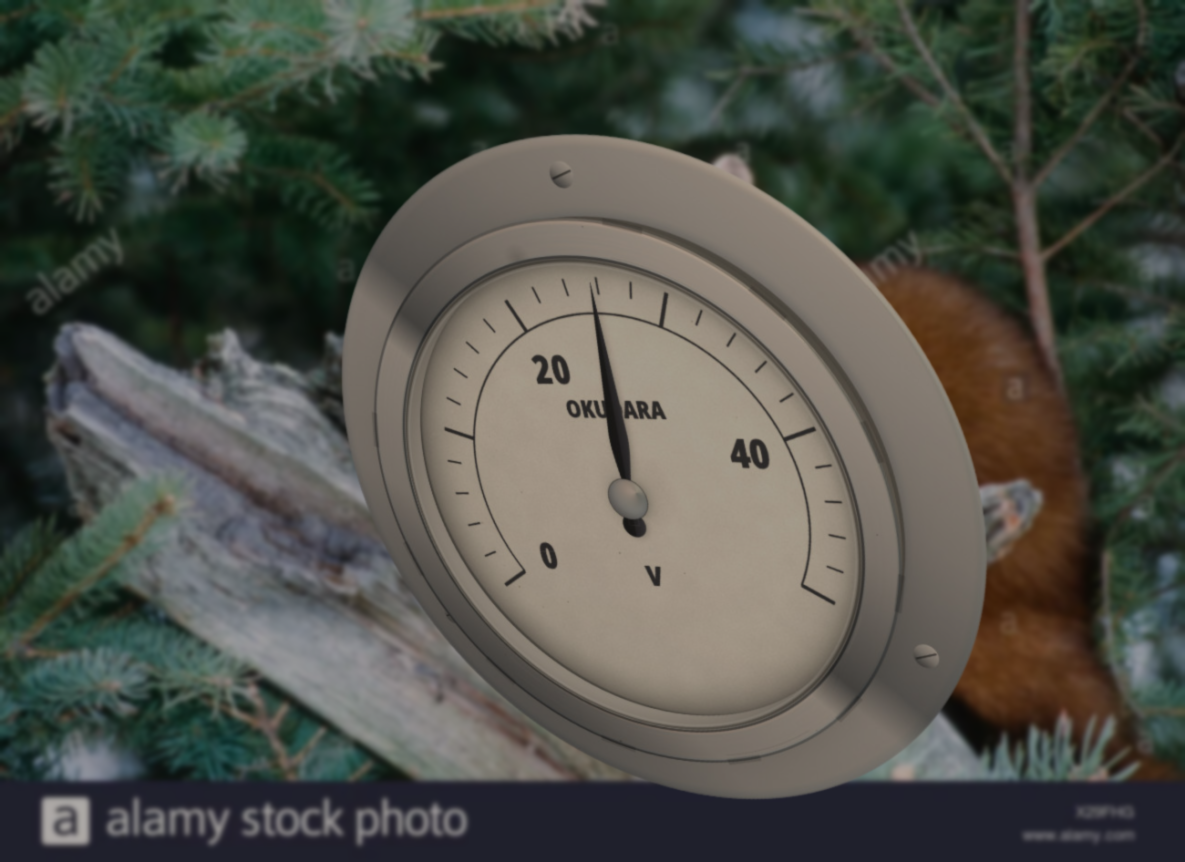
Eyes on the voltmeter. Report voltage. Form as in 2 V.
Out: 26 V
